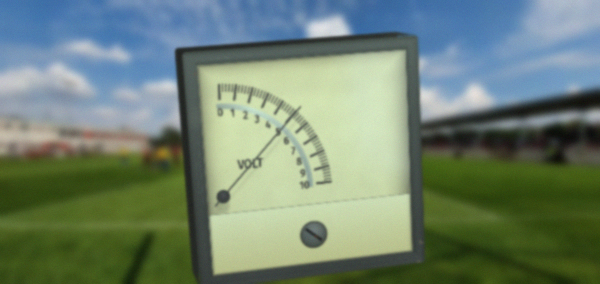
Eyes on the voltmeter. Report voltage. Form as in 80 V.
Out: 5 V
